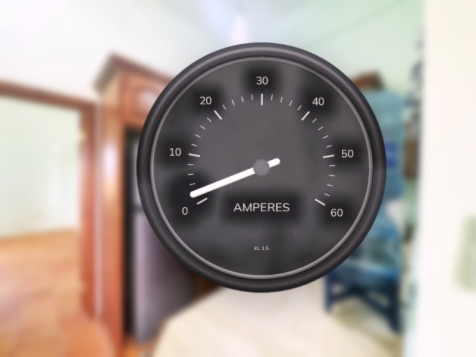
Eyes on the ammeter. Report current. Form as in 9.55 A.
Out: 2 A
